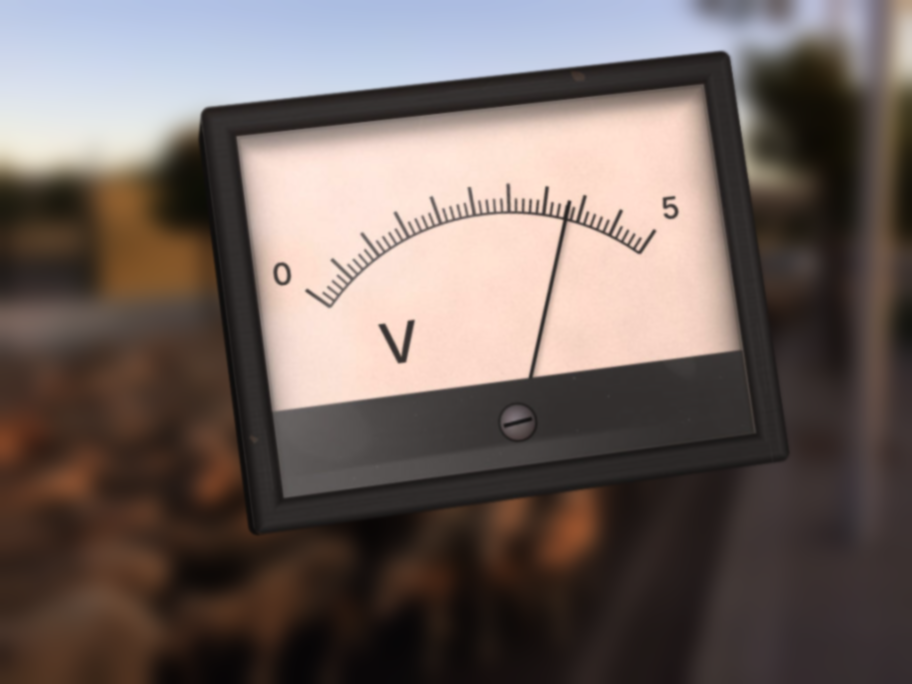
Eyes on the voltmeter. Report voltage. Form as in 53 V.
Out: 3.8 V
